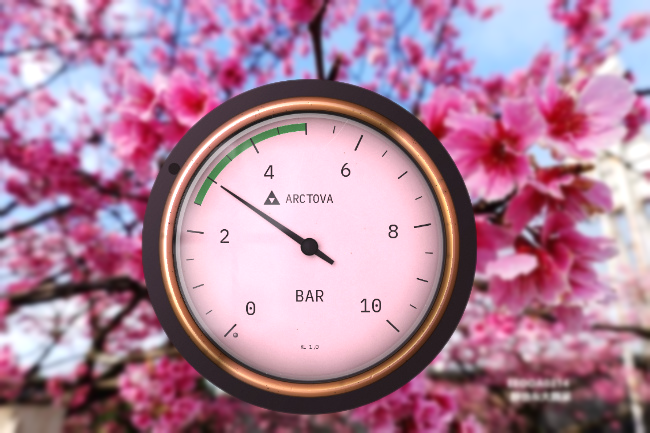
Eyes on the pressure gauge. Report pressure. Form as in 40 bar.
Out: 3 bar
